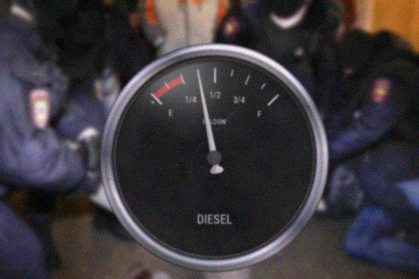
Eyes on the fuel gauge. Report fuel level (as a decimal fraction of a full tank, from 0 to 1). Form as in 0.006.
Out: 0.375
